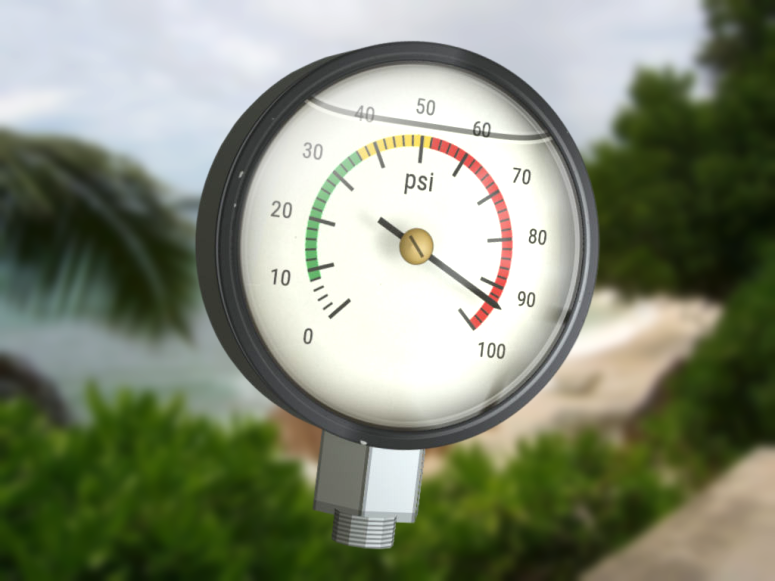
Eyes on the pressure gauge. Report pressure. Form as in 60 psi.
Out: 94 psi
